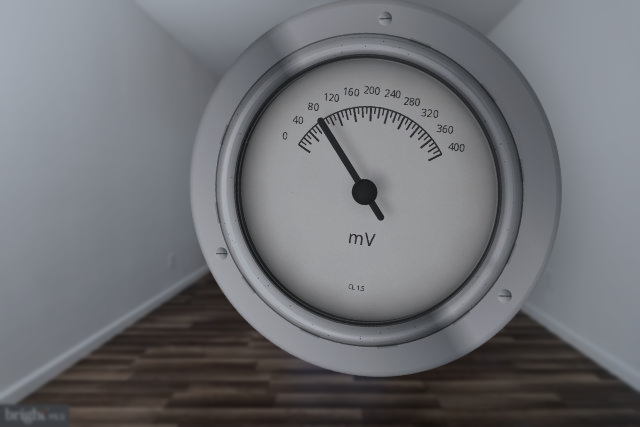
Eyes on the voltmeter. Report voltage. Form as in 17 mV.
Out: 80 mV
